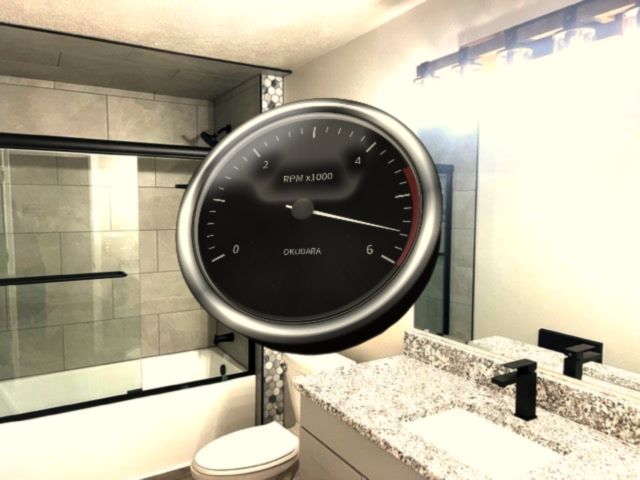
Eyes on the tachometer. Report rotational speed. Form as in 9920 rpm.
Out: 5600 rpm
